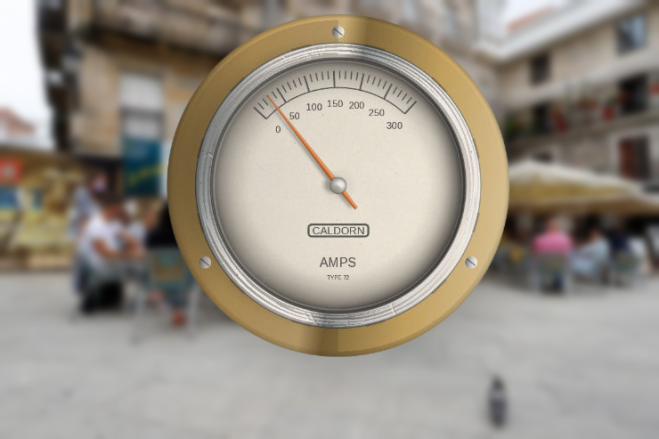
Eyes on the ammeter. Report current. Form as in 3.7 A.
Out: 30 A
